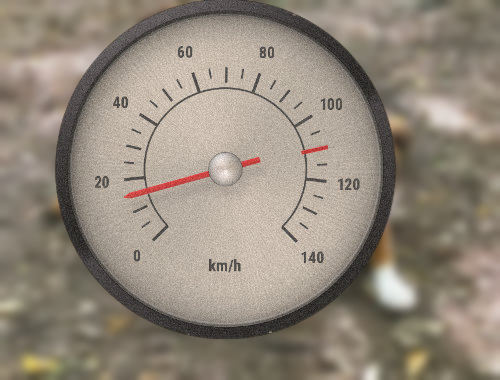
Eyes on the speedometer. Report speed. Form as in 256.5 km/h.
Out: 15 km/h
